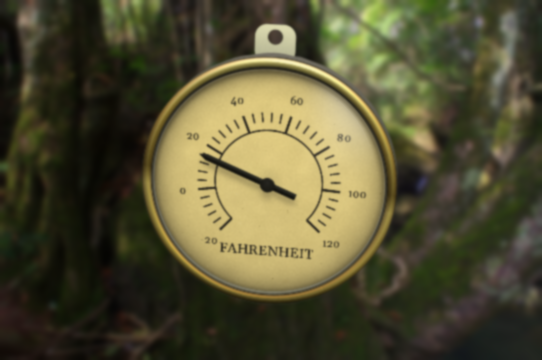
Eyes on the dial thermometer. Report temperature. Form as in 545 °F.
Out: 16 °F
